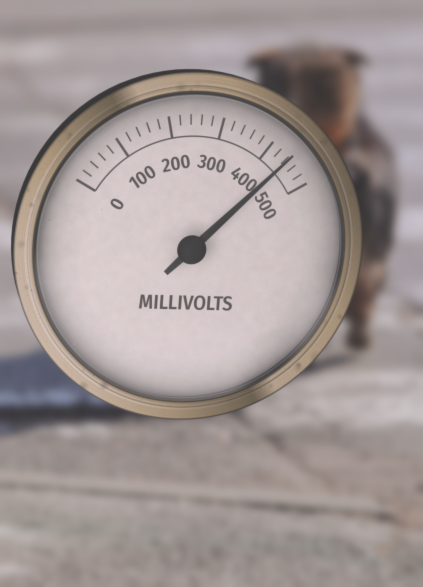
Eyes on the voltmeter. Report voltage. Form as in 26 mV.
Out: 440 mV
